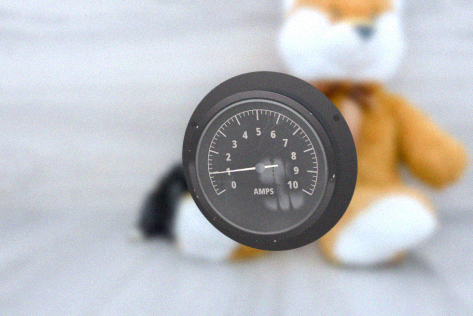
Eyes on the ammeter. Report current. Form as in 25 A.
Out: 1 A
